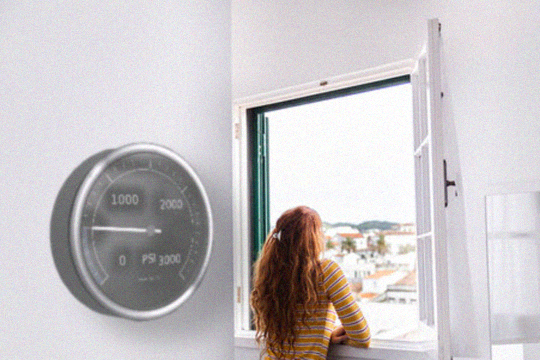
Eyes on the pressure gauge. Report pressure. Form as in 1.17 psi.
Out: 500 psi
